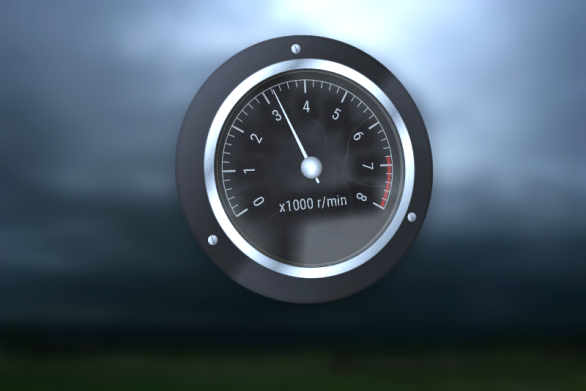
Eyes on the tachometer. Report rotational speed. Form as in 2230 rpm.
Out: 3200 rpm
